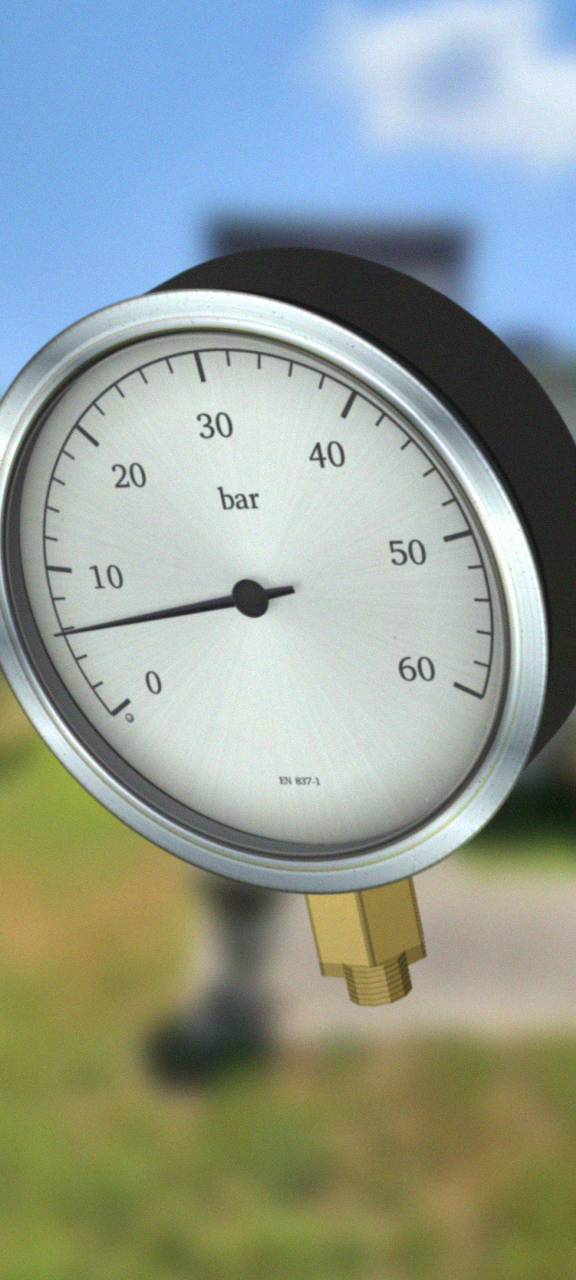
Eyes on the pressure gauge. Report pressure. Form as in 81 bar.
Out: 6 bar
